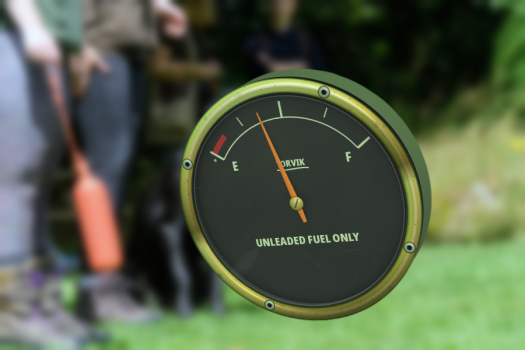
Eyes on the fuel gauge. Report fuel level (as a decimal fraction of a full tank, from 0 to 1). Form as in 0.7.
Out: 0.375
